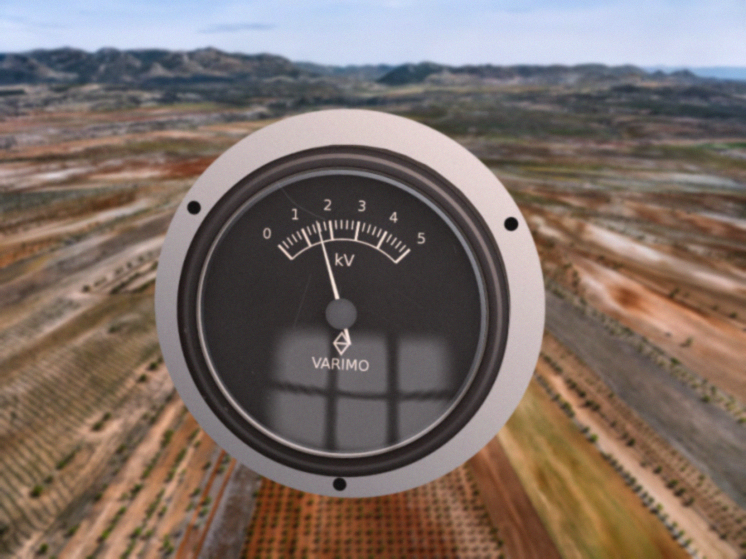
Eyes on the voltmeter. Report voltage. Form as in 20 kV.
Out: 1.6 kV
